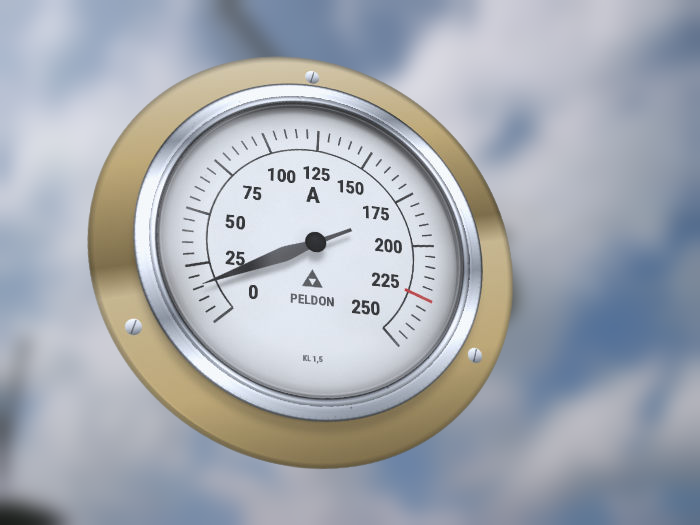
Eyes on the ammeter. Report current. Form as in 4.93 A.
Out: 15 A
